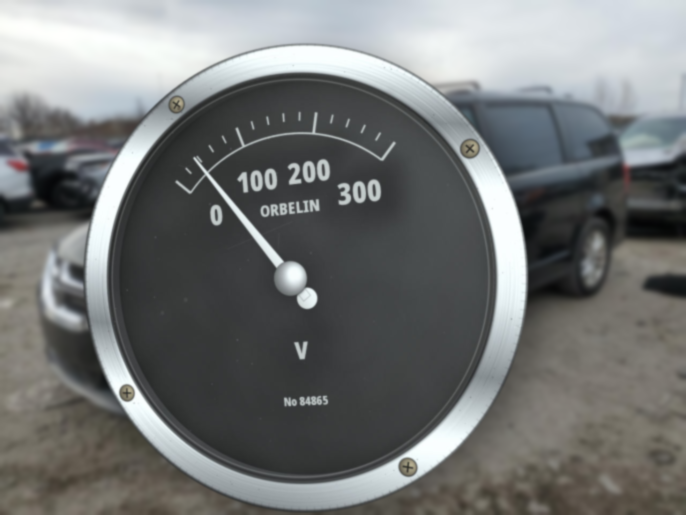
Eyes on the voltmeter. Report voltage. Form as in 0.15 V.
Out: 40 V
